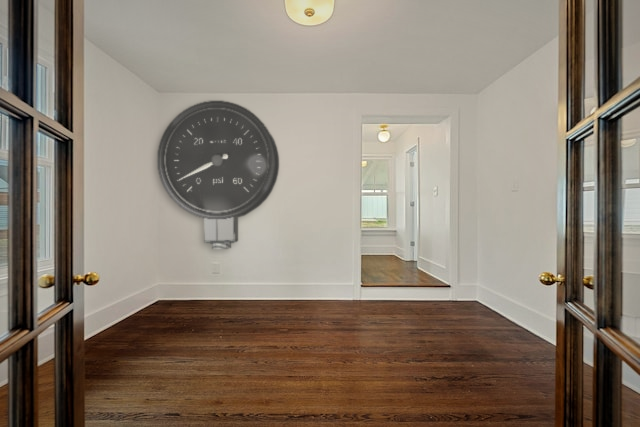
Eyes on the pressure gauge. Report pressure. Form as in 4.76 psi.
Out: 4 psi
